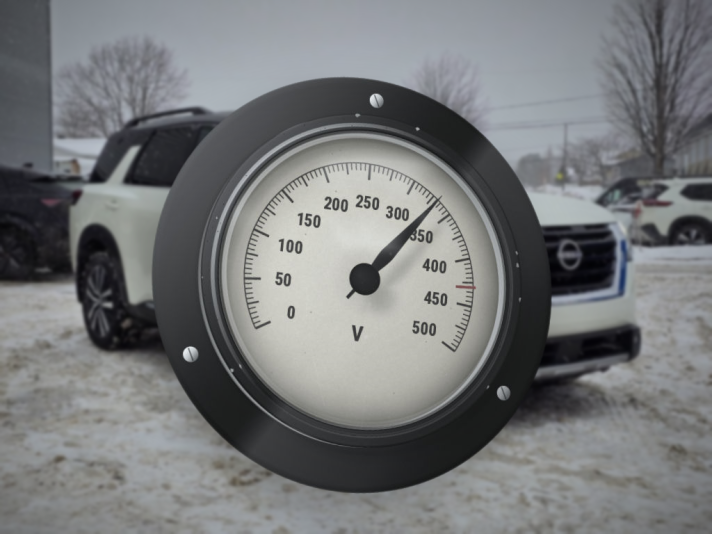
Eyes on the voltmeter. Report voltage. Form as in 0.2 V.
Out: 330 V
